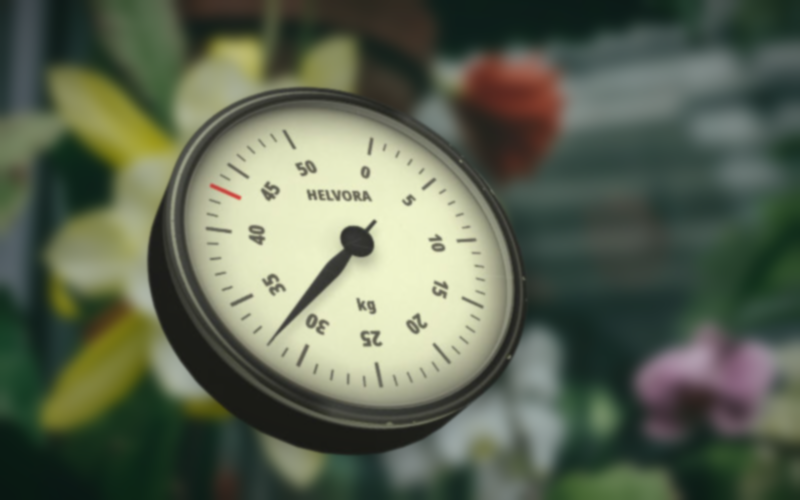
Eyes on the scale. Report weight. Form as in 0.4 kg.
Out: 32 kg
